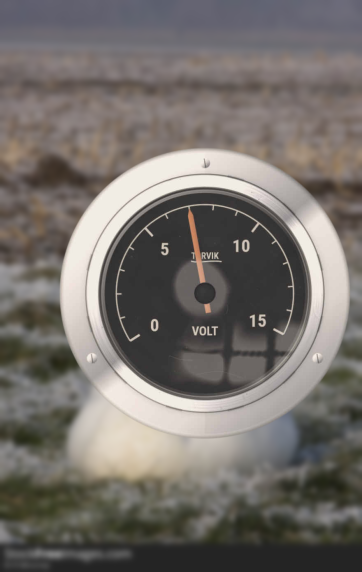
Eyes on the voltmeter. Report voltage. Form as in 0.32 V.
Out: 7 V
